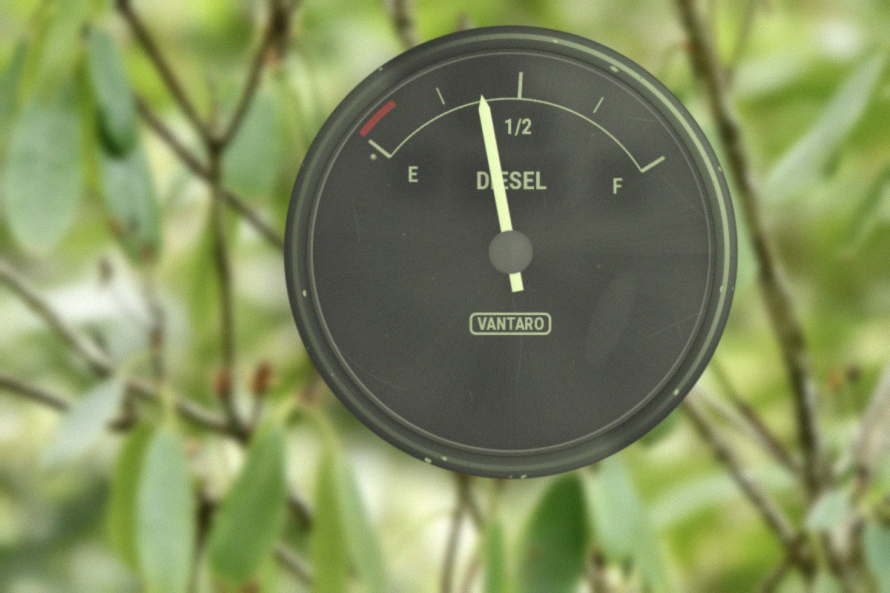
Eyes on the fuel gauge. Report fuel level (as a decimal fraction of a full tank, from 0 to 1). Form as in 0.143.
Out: 0.375
